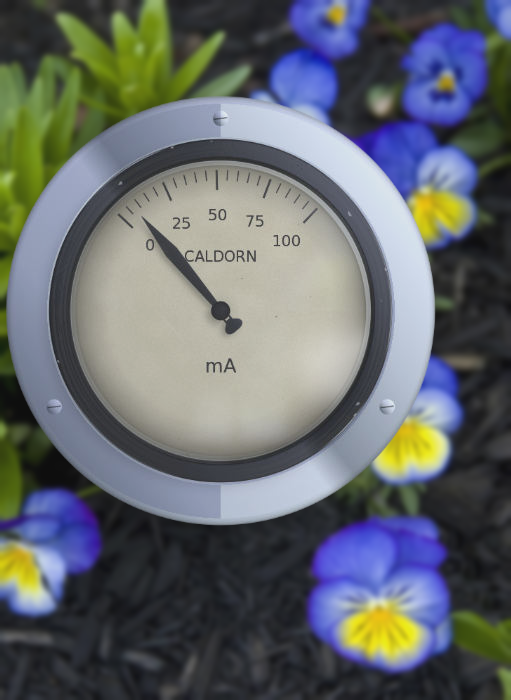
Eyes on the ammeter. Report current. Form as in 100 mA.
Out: 7.5 mA
